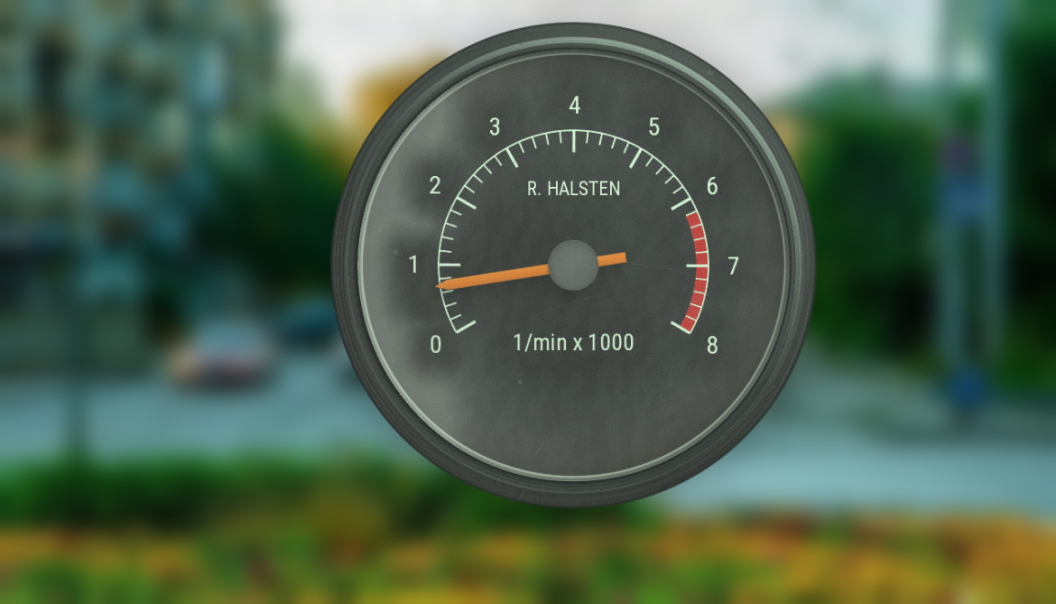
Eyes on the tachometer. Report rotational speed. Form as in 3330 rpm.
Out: 700 rpm
